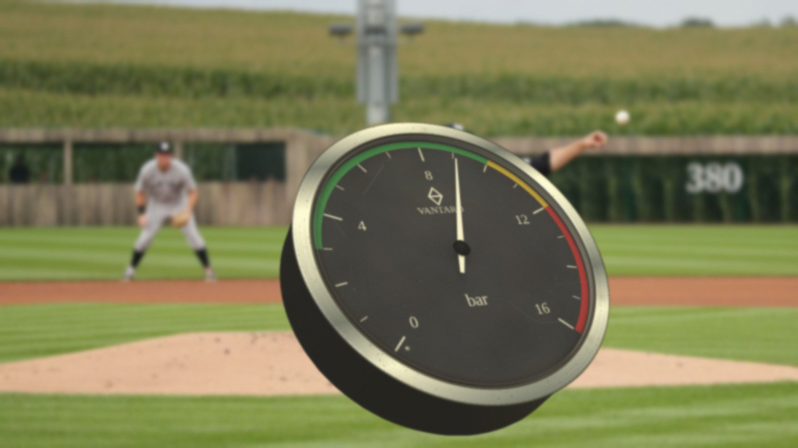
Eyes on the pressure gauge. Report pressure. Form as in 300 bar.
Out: 9 bar
